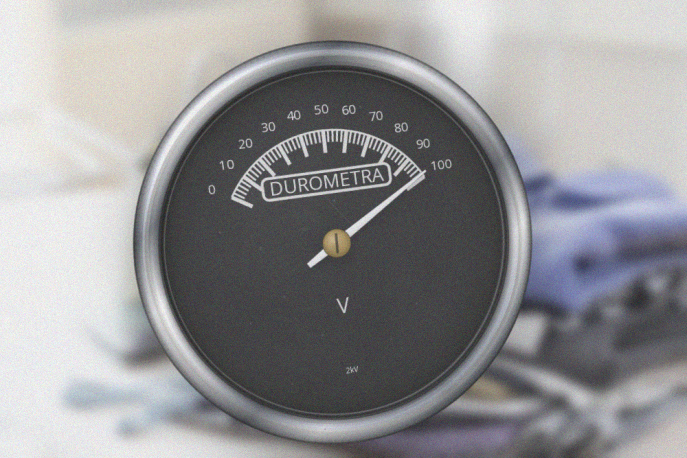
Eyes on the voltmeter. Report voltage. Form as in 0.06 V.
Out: 98 V
